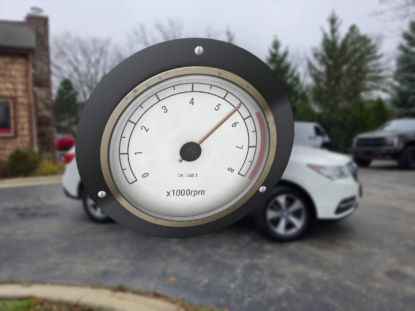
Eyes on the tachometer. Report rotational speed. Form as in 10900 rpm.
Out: 5500 rpm
